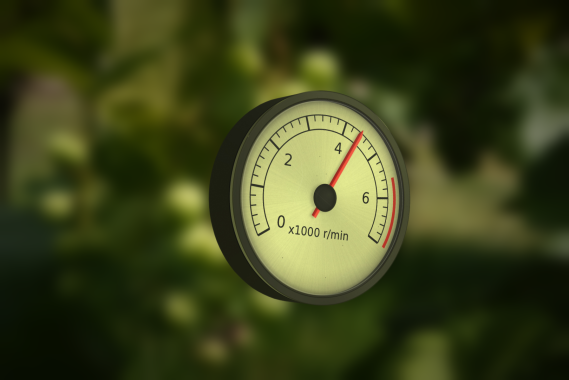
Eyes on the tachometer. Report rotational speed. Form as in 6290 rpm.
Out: 4400 rpm
